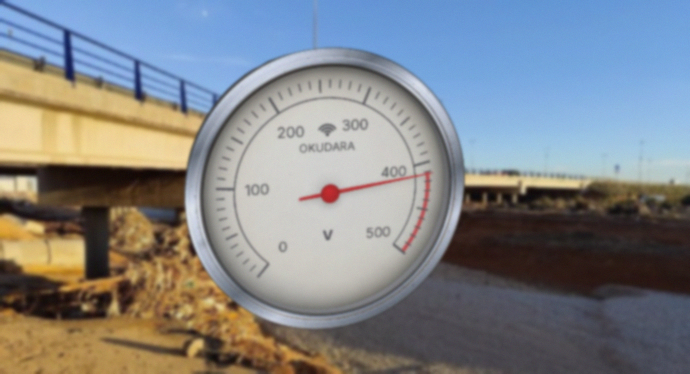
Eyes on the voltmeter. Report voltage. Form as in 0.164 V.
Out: 410 V
